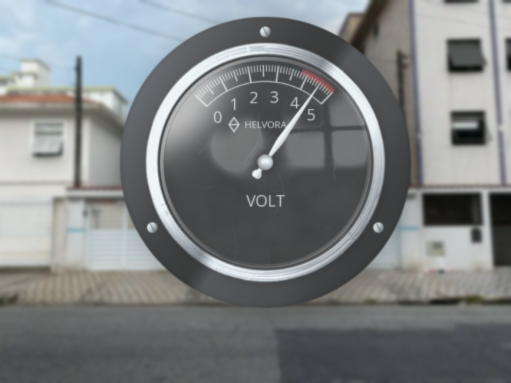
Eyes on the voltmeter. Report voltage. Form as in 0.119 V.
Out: 4.5 V
